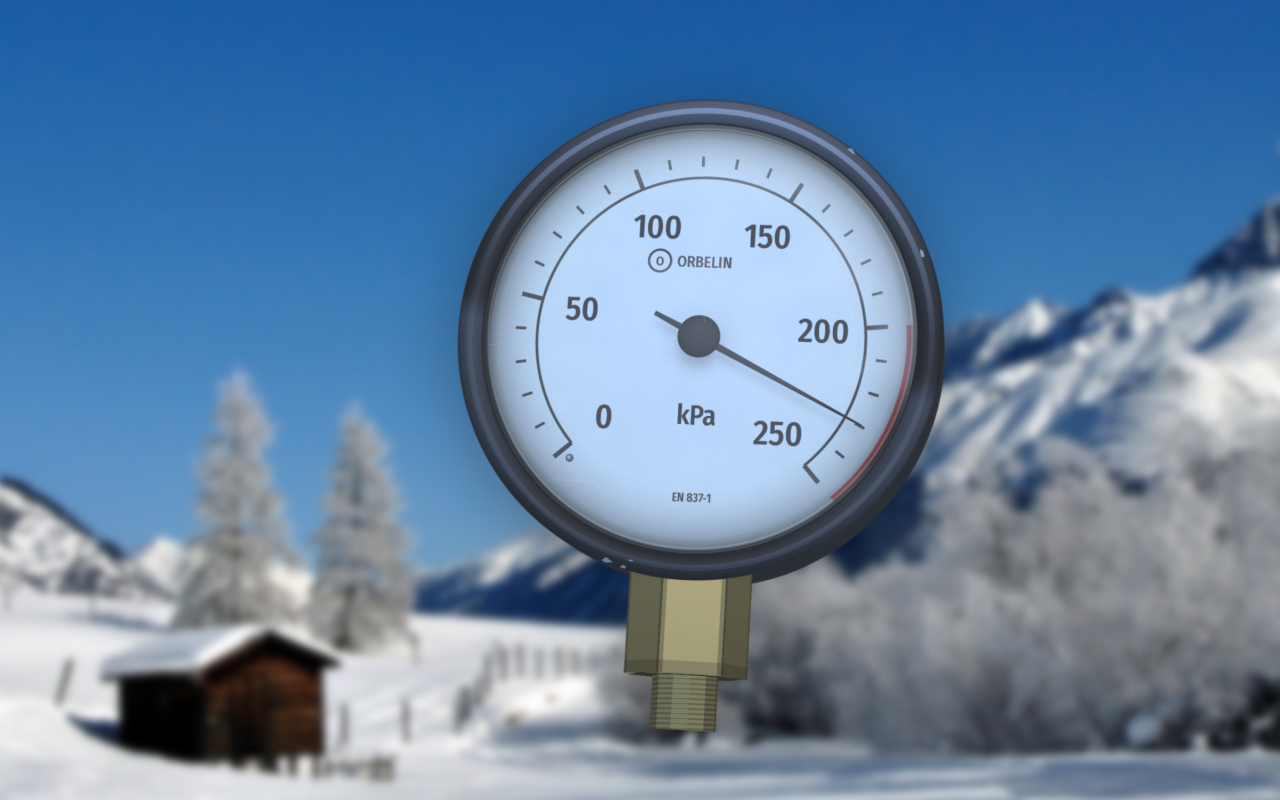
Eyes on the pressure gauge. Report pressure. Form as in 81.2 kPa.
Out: 230 kPa
